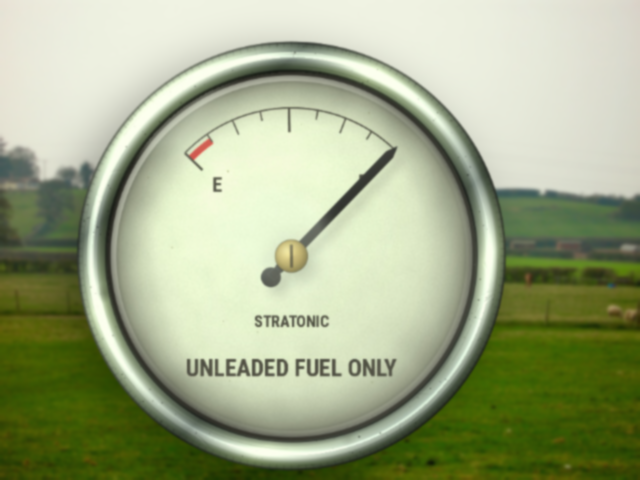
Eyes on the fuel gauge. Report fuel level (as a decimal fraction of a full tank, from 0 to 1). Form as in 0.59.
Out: 1
